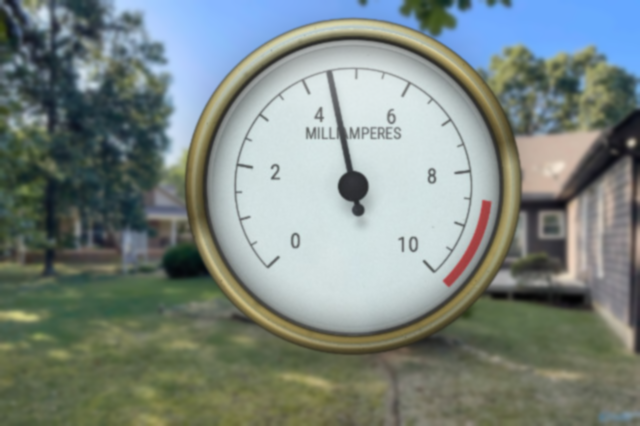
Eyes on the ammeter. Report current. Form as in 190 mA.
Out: 4.5 mA
